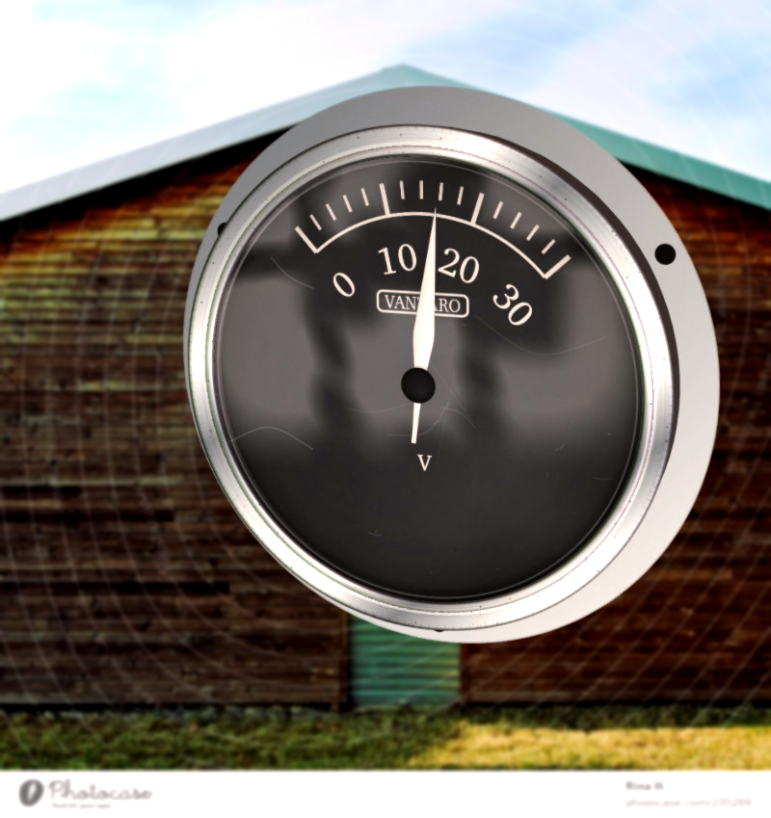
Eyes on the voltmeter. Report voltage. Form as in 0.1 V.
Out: 16 V
